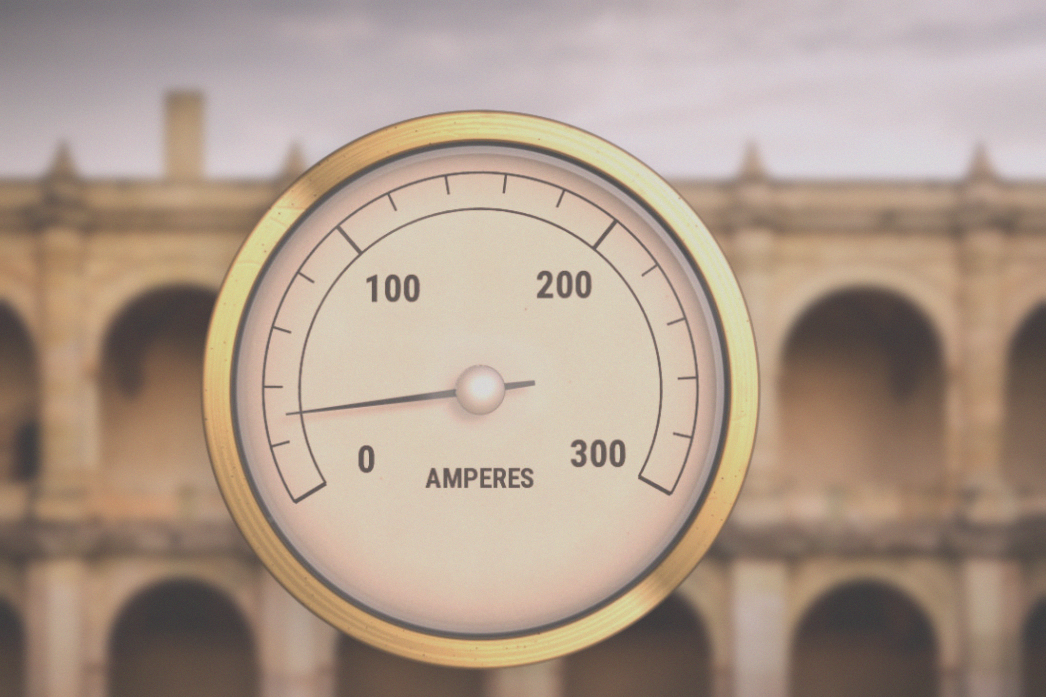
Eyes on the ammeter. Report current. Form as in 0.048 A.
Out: 30 A
